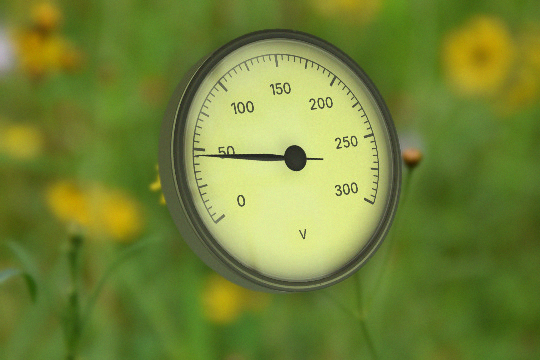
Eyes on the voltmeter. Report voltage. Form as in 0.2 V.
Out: 45 V
